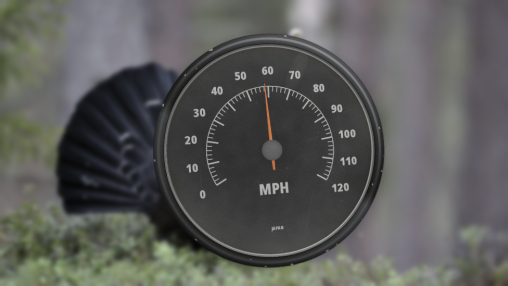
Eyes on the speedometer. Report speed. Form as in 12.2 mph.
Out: 58 mph
